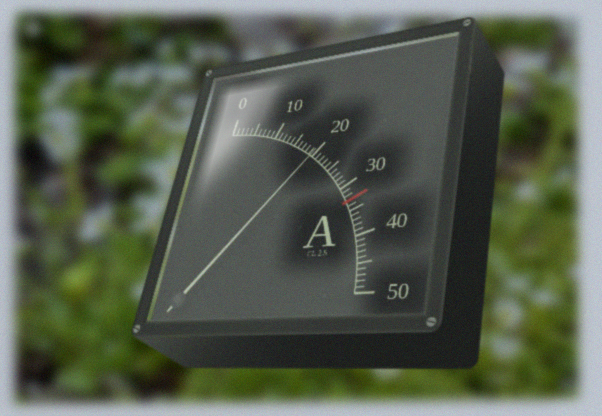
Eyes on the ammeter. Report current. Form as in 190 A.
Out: 20 A
